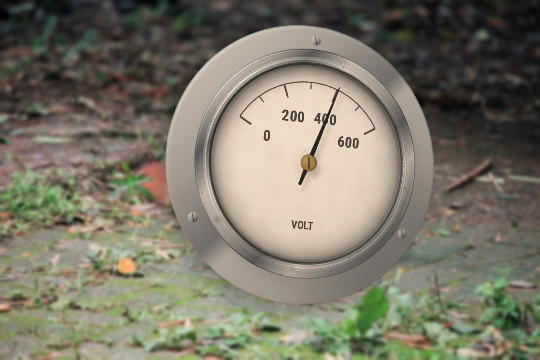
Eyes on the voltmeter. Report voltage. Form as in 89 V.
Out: 400 V
